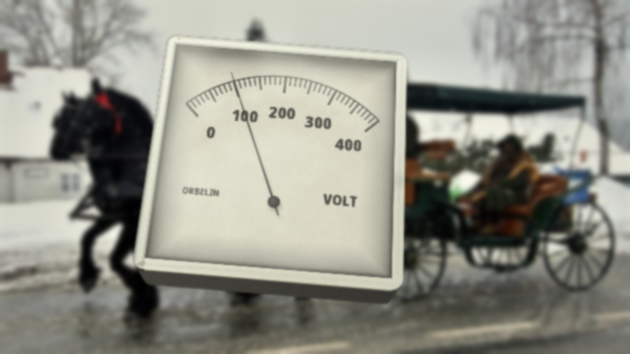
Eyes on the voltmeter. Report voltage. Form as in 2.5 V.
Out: 100 V
